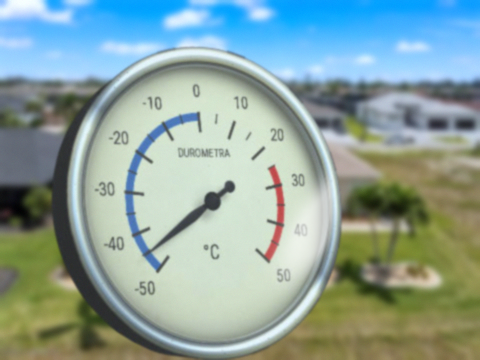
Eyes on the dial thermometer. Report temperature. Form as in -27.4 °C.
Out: -45 °C
